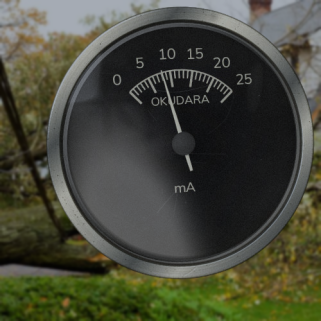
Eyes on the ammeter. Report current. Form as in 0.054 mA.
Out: 8 mA
